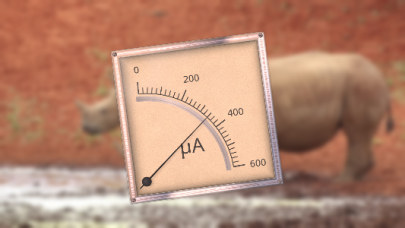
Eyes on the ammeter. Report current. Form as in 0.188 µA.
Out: 340 µA
